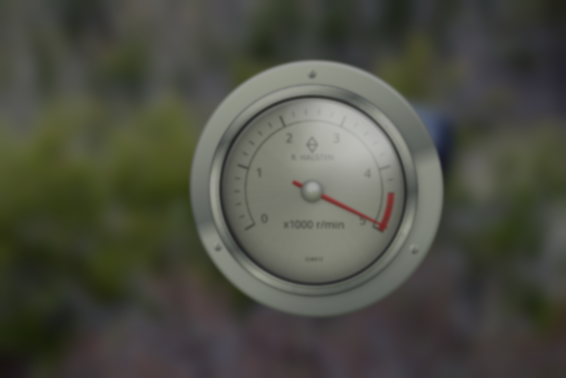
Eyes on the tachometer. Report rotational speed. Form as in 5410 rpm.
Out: 4900 rpm
